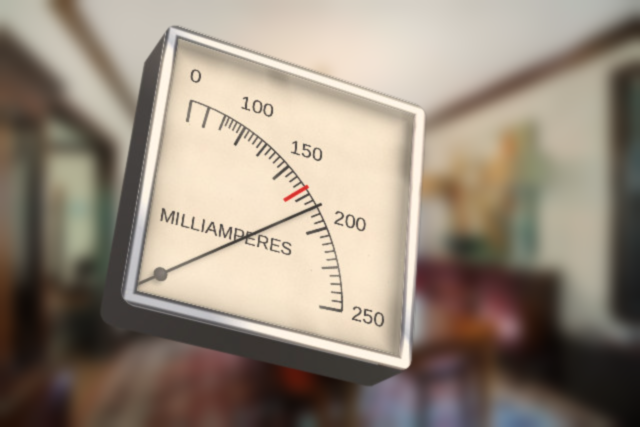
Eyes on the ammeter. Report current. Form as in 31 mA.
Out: 185 mA
